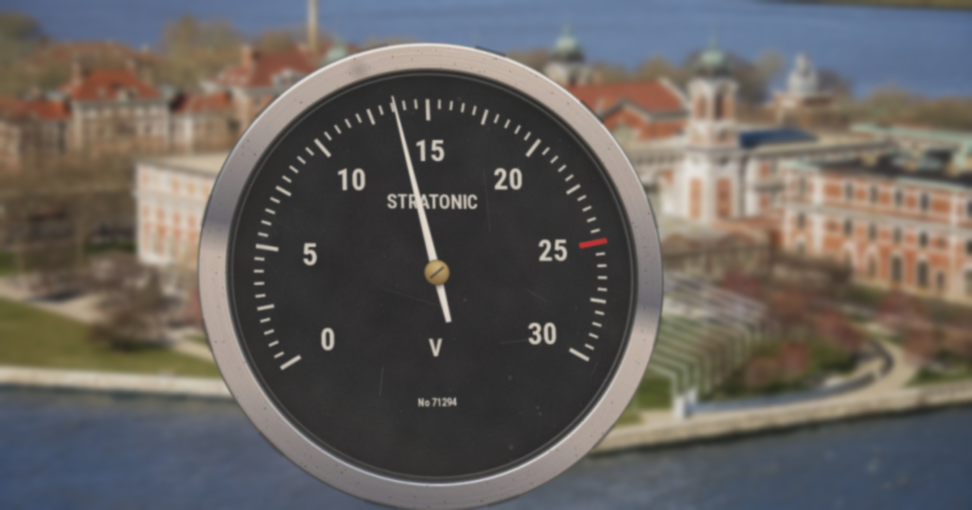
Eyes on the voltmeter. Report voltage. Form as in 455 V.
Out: 13.5 V
